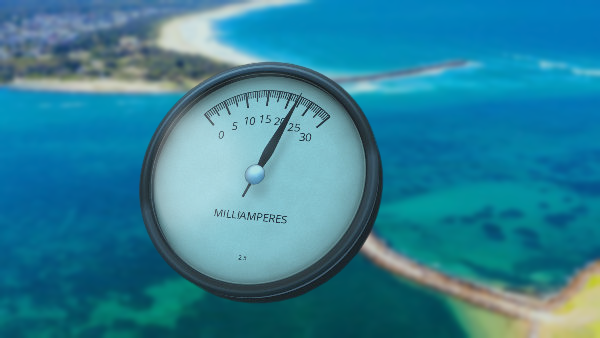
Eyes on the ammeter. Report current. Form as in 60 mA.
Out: 22.5 mA
